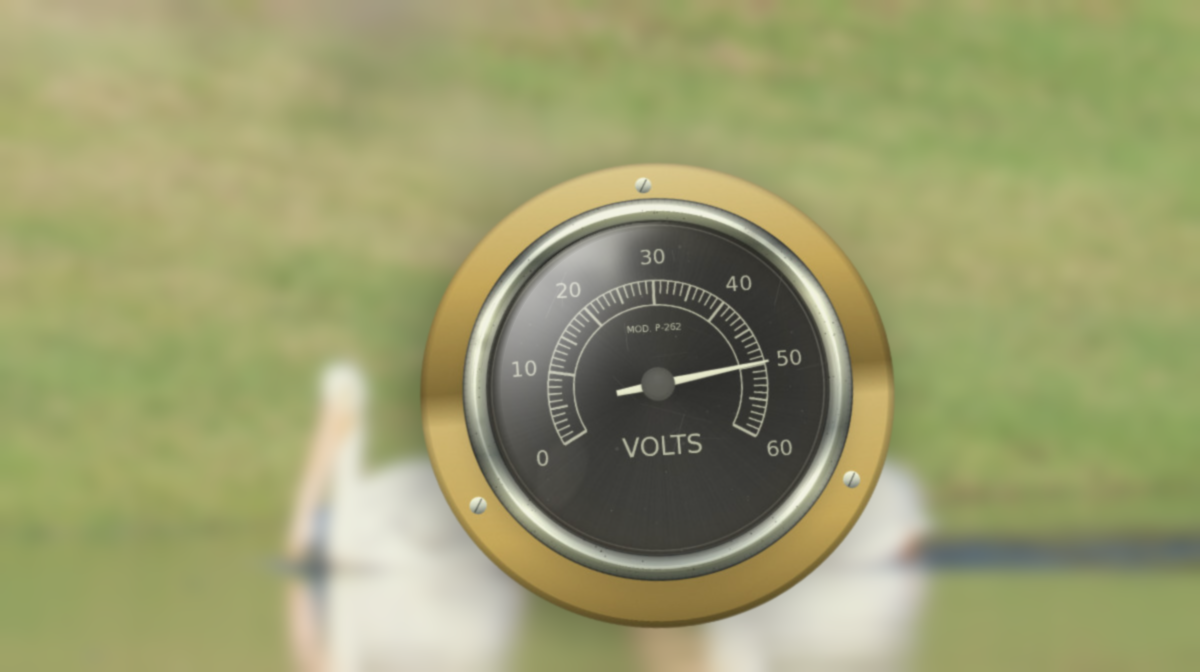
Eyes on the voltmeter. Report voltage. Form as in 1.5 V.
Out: 50 V
